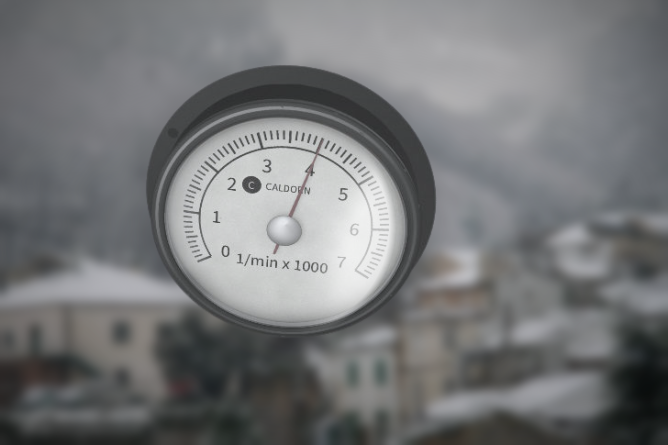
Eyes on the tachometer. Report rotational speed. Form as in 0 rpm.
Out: 4000 rpm
